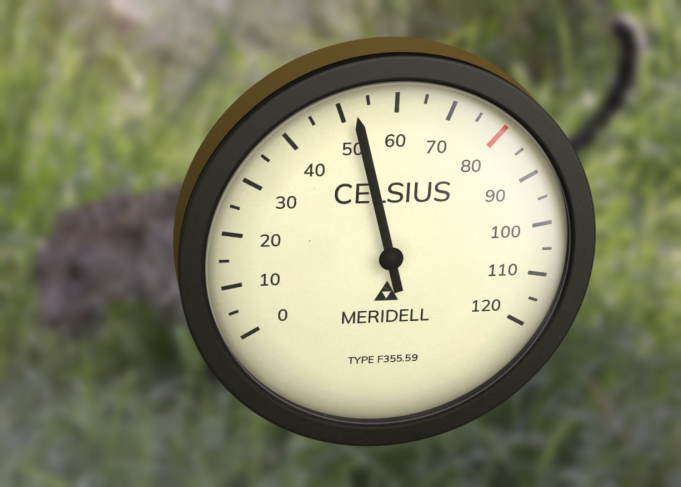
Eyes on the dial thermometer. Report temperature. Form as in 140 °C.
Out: 52.5 °C
